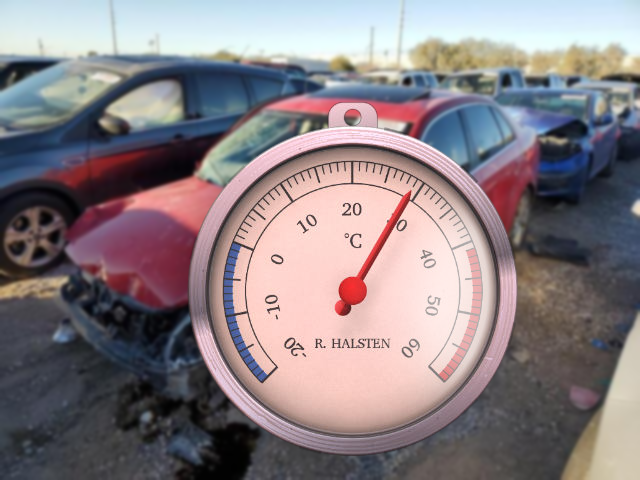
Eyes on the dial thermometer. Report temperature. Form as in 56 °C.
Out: 29 °C
